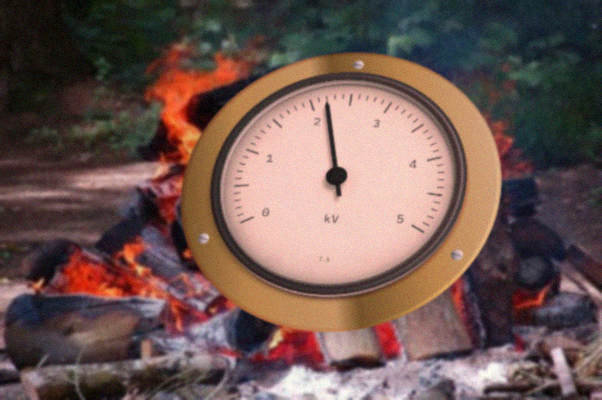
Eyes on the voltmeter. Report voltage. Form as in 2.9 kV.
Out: 2.2 kV
